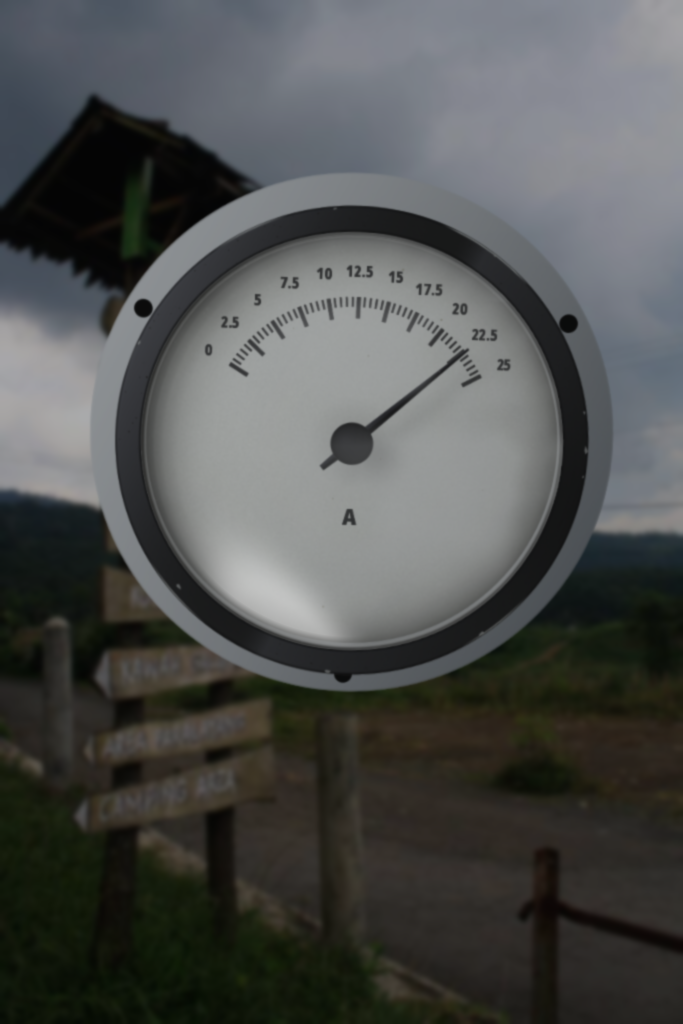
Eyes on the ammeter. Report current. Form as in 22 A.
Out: 22.5 A
